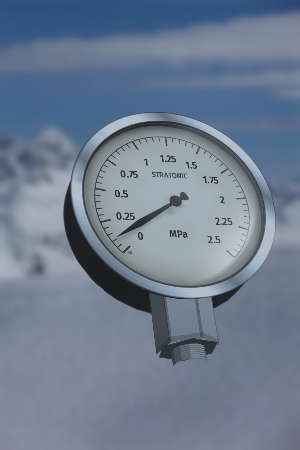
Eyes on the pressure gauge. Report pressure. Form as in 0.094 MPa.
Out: 0.1 MPa
